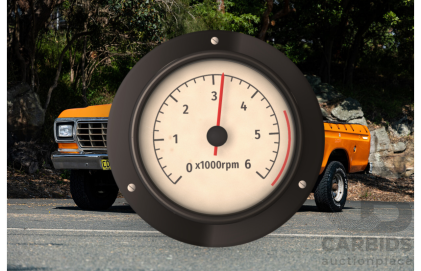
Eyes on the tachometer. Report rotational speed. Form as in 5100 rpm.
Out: 3200 rpm
